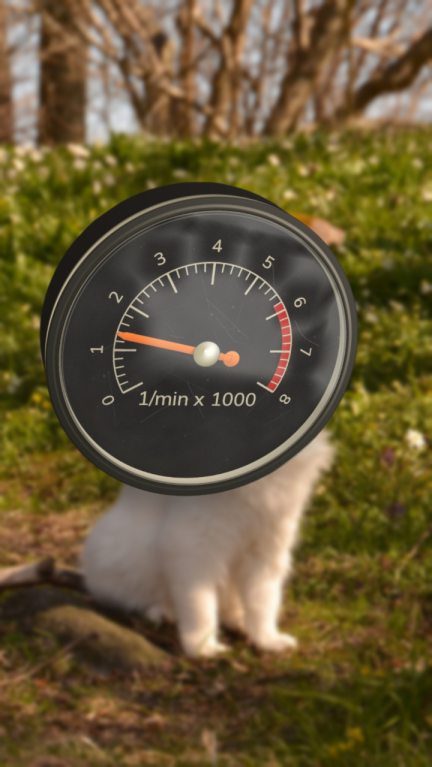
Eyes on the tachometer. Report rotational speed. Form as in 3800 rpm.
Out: 1400 rpm
